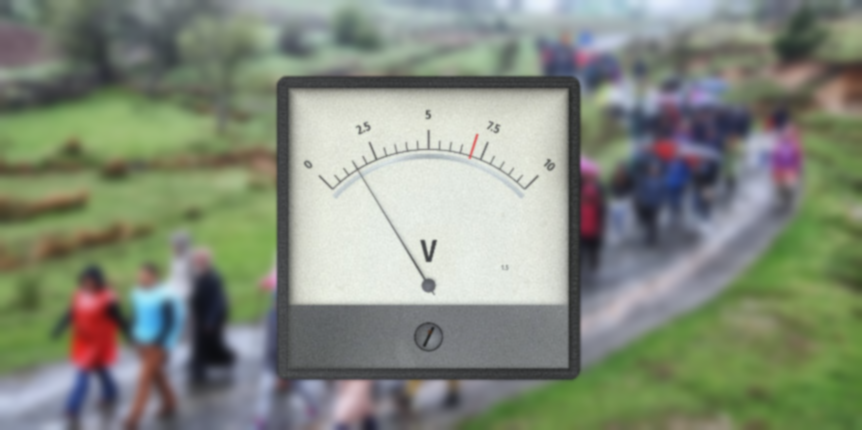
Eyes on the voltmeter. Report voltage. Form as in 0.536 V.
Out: 1.5 V
